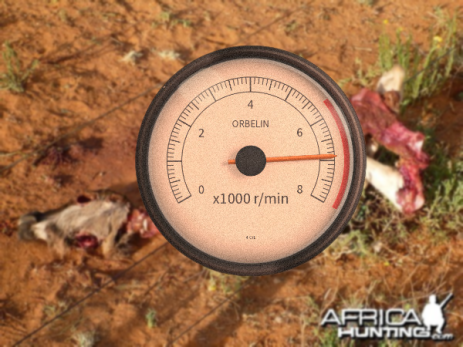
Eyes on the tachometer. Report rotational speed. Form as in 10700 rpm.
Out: 6900 rpm
